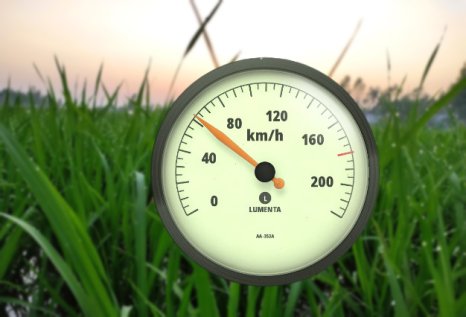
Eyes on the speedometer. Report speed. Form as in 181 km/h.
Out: 62.5 km/h
